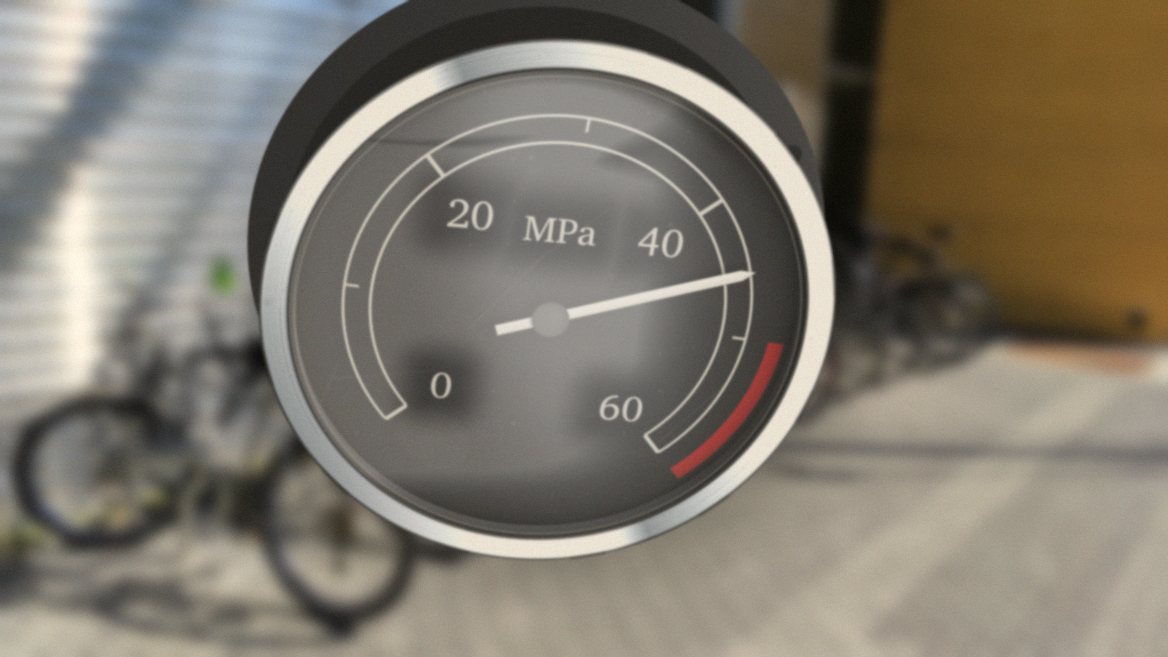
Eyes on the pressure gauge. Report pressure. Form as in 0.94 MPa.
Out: 45 MPa
